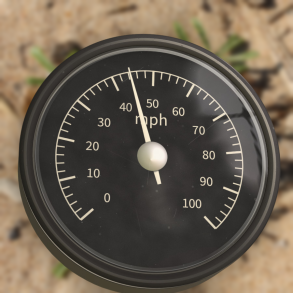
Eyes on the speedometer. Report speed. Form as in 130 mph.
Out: 44 mph
